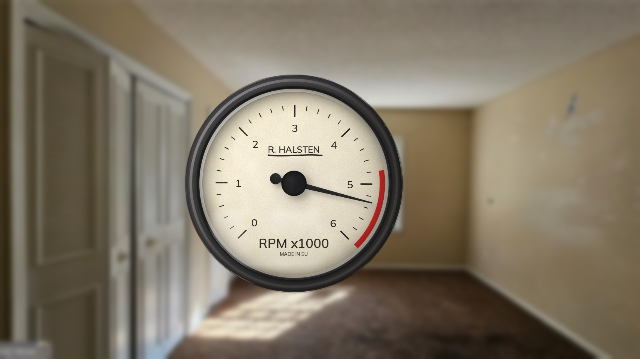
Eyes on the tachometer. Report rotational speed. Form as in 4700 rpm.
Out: 5300 rpm
